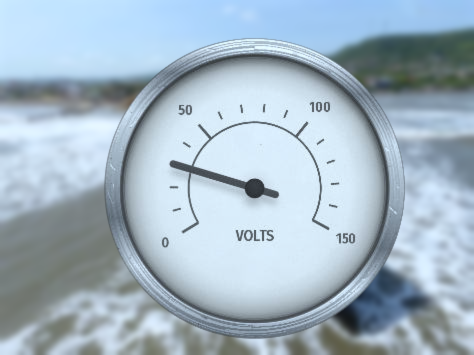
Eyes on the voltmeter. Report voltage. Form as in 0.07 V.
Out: 30 V
